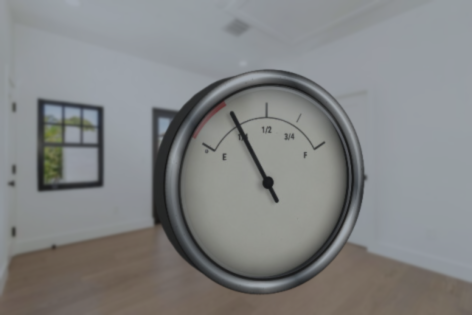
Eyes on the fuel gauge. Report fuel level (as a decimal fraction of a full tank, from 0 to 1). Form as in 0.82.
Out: 0.25
